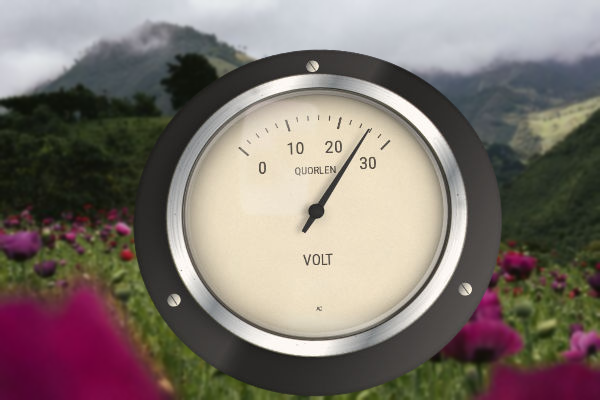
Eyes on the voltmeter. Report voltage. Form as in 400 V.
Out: 26 V
